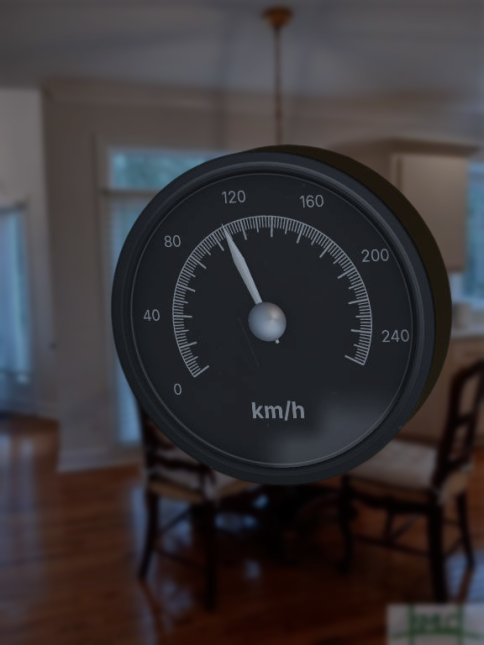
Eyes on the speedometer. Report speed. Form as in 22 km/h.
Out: 110 km/h
